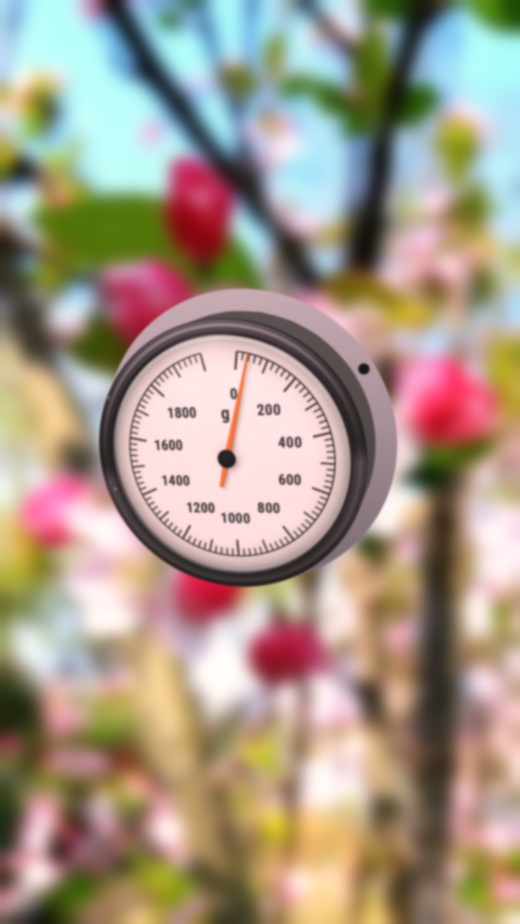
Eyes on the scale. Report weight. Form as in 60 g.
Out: 40 g
